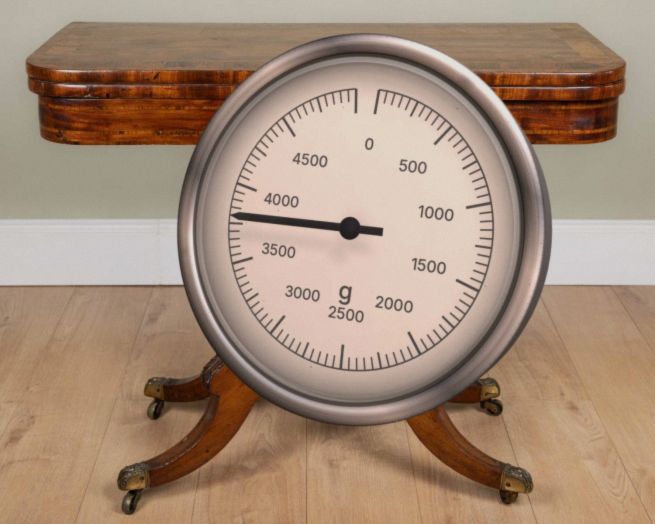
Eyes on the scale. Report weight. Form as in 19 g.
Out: 3800 g
